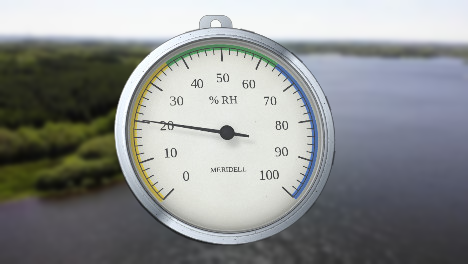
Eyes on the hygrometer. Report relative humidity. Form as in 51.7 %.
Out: 20 %
